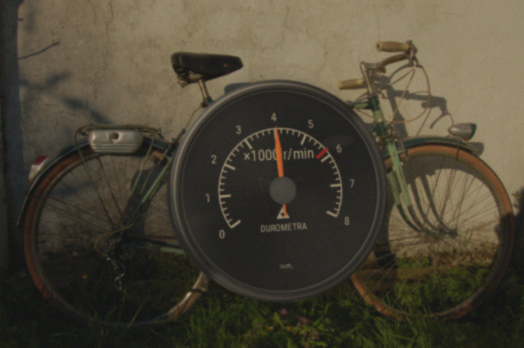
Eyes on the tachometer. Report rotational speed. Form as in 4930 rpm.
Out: 4000 rpm
